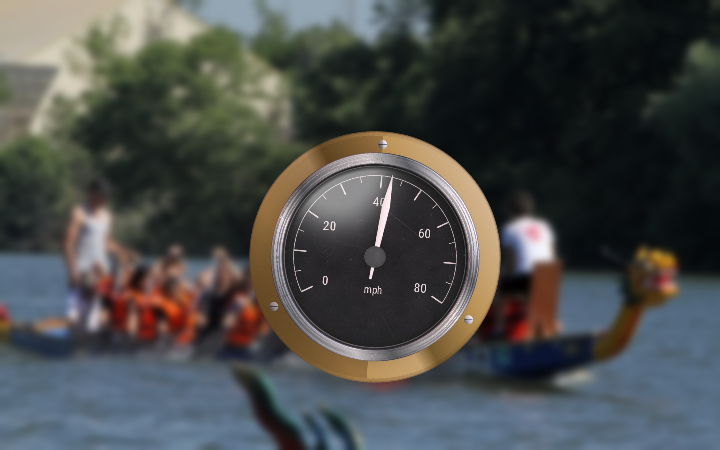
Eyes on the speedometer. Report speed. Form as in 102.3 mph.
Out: 42.5 mph
